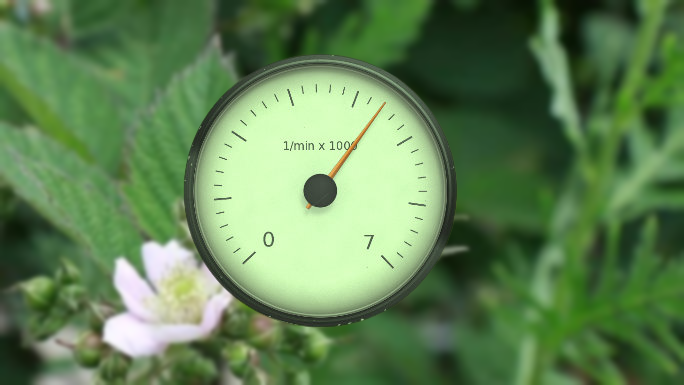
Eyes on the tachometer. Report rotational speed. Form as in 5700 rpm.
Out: 4400 rpm
